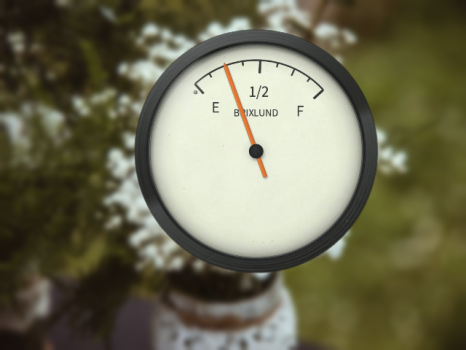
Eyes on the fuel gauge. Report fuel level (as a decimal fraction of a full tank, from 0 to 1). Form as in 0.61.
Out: 0.25
